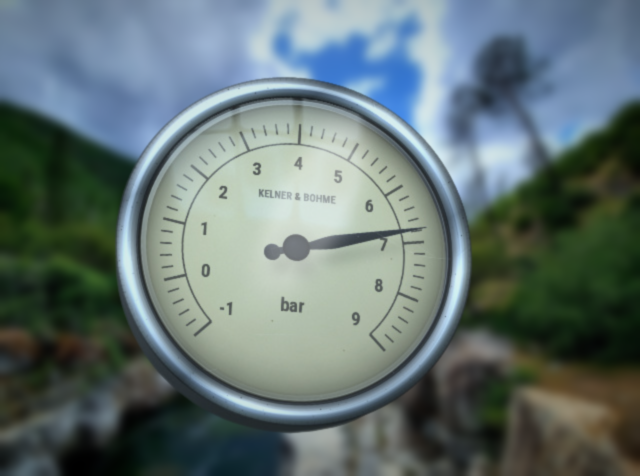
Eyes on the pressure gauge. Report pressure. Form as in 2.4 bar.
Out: 6.8 bar
